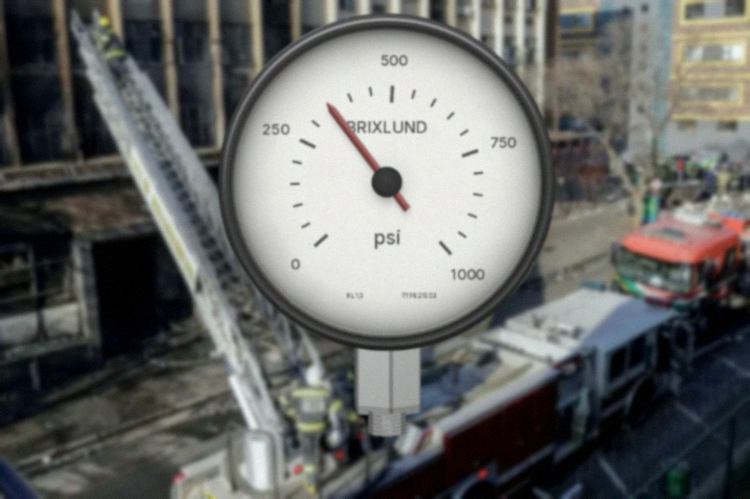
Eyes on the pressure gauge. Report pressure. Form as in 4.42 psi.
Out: 350 psi
